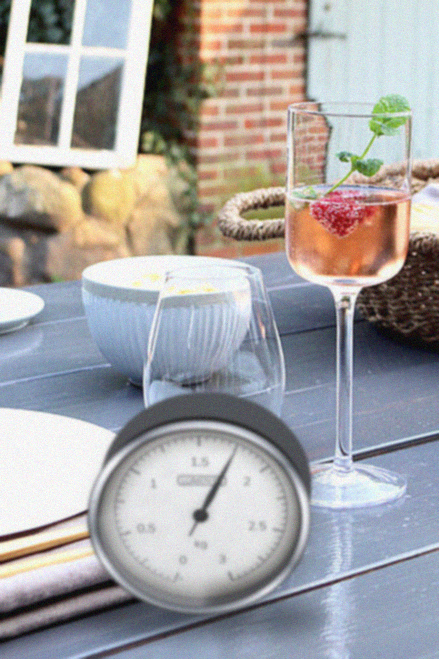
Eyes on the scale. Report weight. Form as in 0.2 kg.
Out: 1.75 kg
